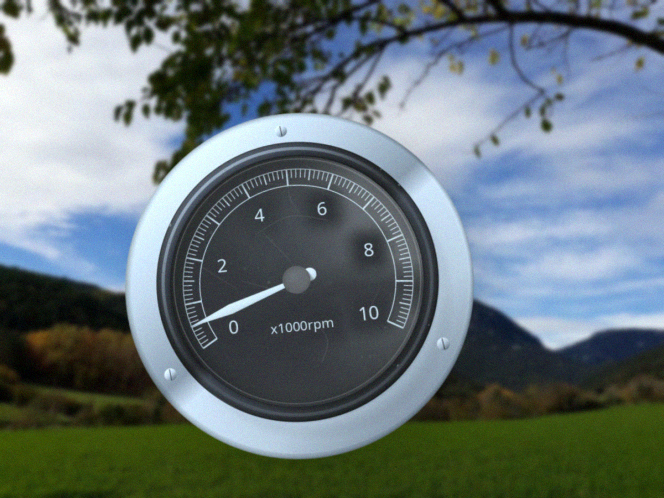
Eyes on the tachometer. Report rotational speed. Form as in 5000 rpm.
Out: 500 rpm
